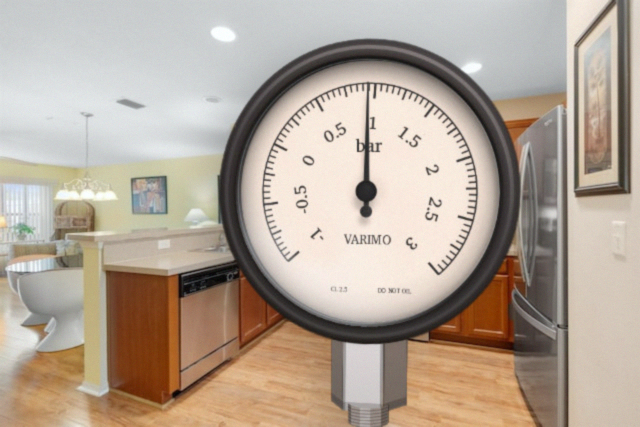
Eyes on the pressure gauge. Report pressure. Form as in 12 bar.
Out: 0.95 bar
